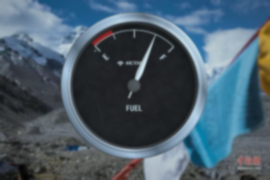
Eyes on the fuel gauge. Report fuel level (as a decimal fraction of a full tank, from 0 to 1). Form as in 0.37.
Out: 0.75
